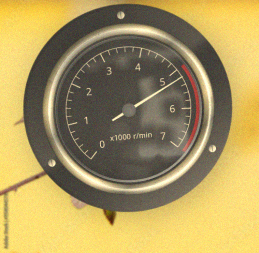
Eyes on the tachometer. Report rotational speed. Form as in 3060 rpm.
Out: 5200 rpm
